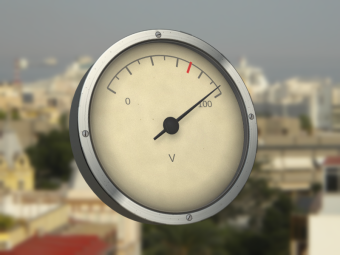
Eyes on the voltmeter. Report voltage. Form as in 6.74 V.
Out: 95 V
